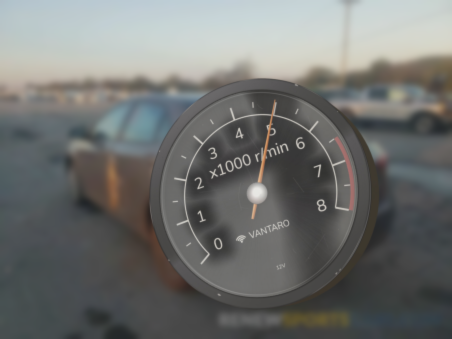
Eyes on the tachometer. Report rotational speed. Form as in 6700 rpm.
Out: 5000 rpm
